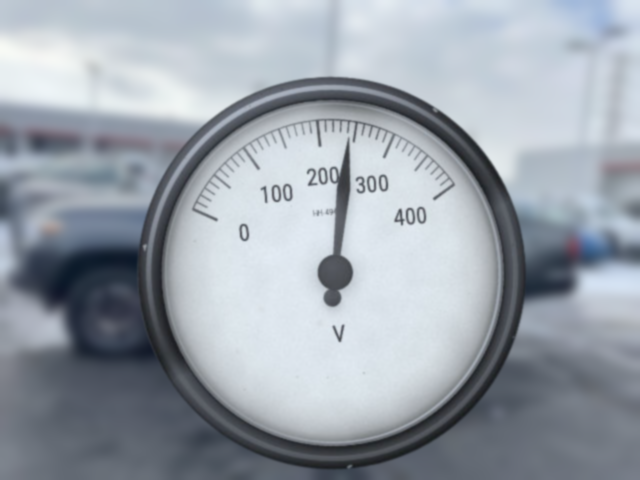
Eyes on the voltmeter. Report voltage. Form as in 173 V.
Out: 240 V
